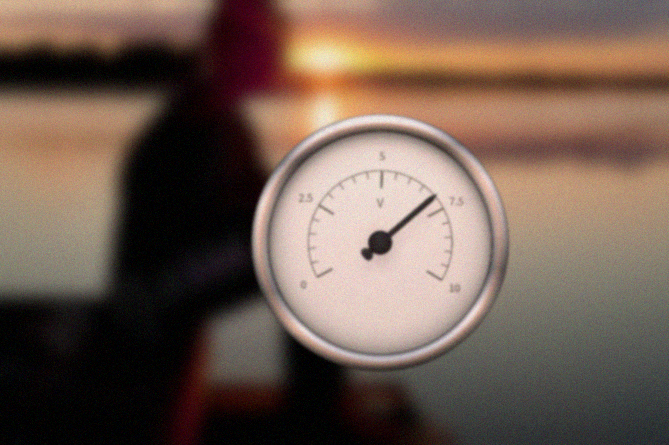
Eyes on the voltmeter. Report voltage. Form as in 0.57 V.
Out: 7 V
